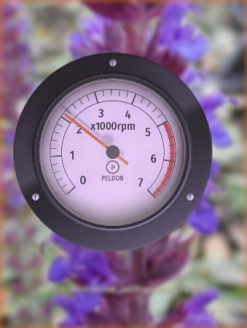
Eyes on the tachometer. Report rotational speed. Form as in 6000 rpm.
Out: 2100 rpm
